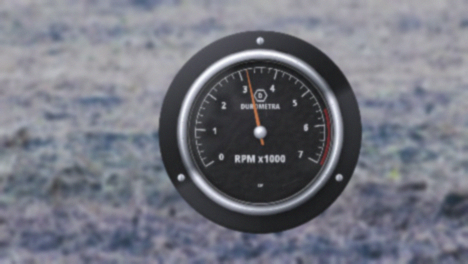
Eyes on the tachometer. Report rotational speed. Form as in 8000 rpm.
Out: 3200 rpm
